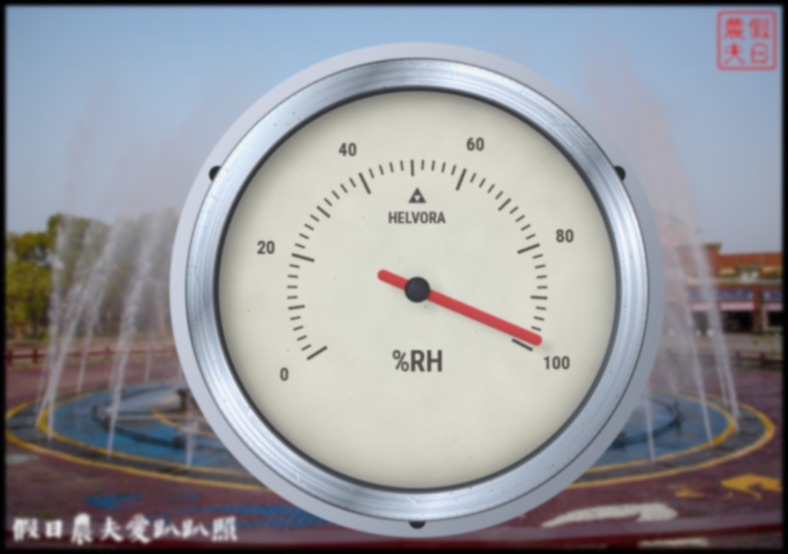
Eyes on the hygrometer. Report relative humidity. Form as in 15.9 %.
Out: 98 %
